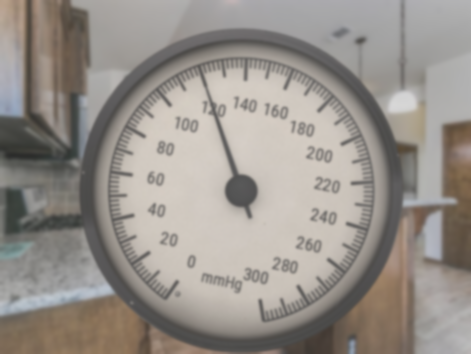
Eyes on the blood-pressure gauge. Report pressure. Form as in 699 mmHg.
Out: 120 mmHg
